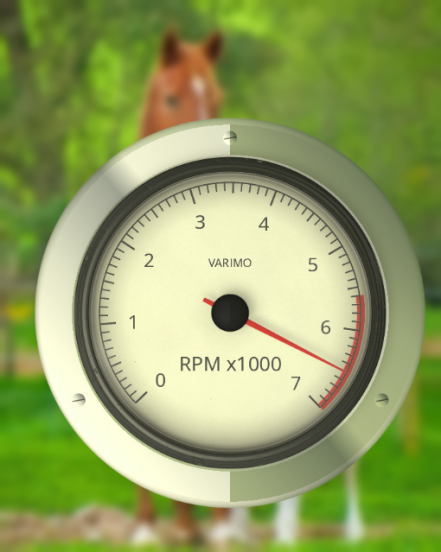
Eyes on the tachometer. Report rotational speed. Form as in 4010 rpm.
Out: 6500 rpm
